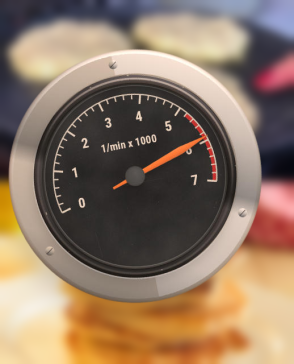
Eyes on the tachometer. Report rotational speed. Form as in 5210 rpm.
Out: 5900 rpm
